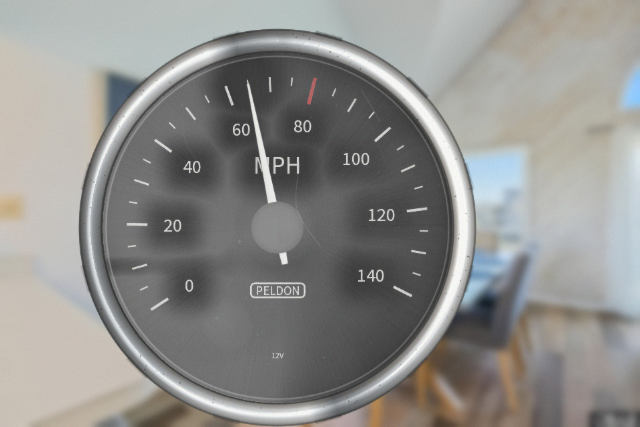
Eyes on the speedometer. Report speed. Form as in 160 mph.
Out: 65 mph
